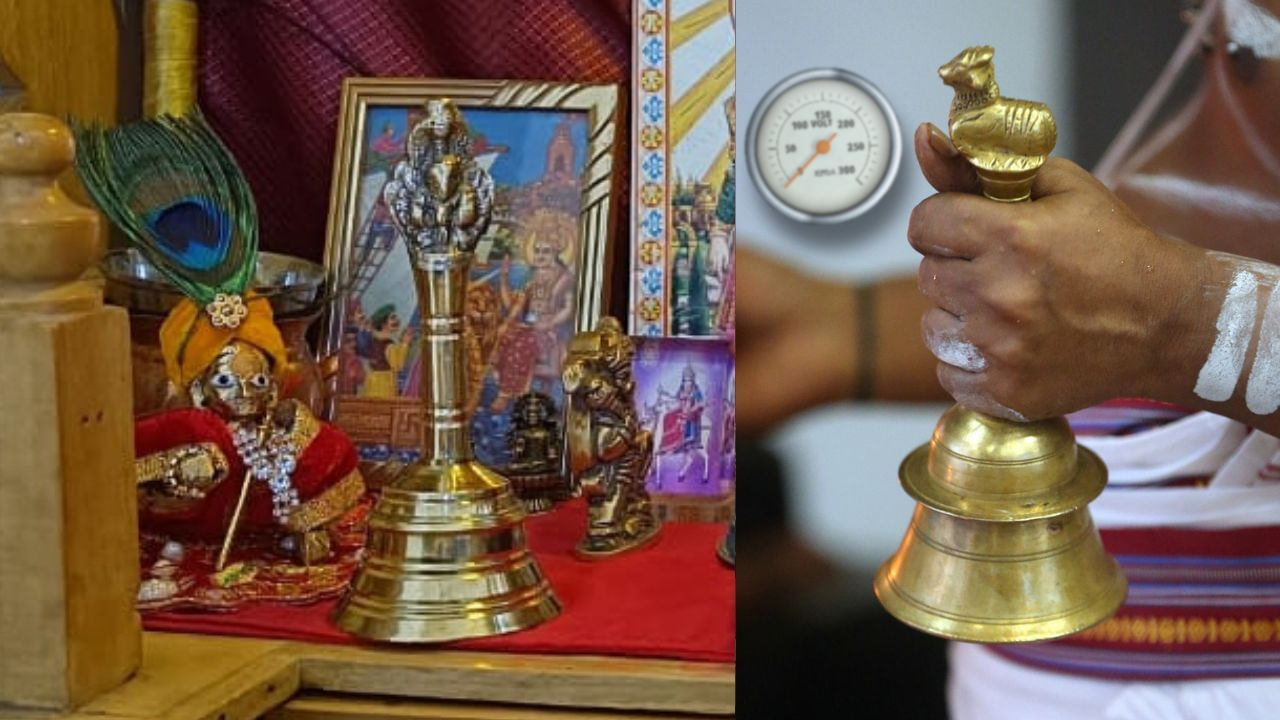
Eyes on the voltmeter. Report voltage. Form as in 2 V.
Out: 0 V
